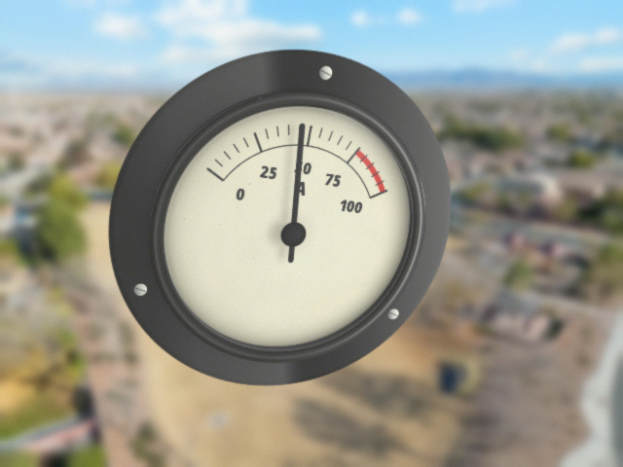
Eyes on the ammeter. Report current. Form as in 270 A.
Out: 45 A
